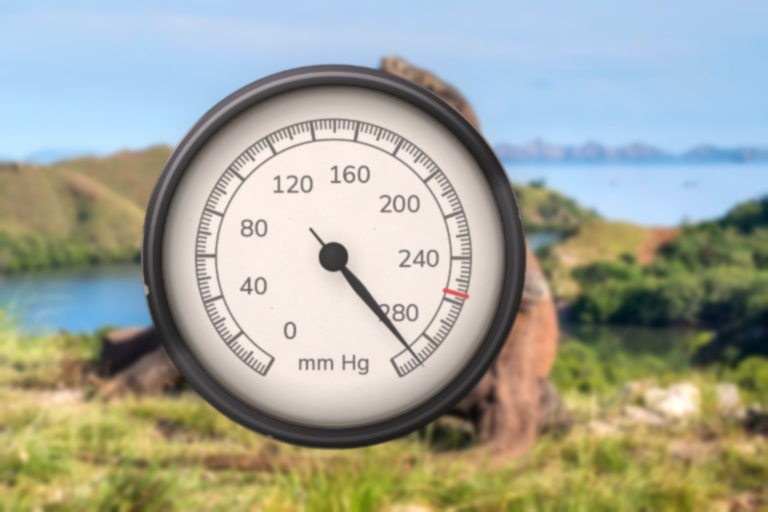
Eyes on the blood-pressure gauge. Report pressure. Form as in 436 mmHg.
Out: 290 mmHg
